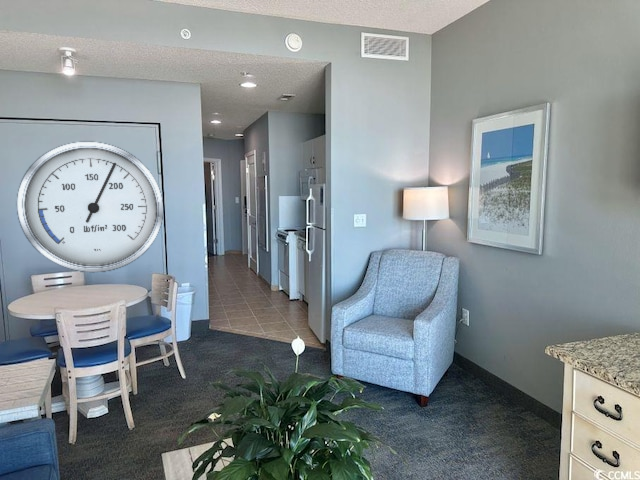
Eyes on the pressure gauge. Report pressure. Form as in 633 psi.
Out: 180 psi
